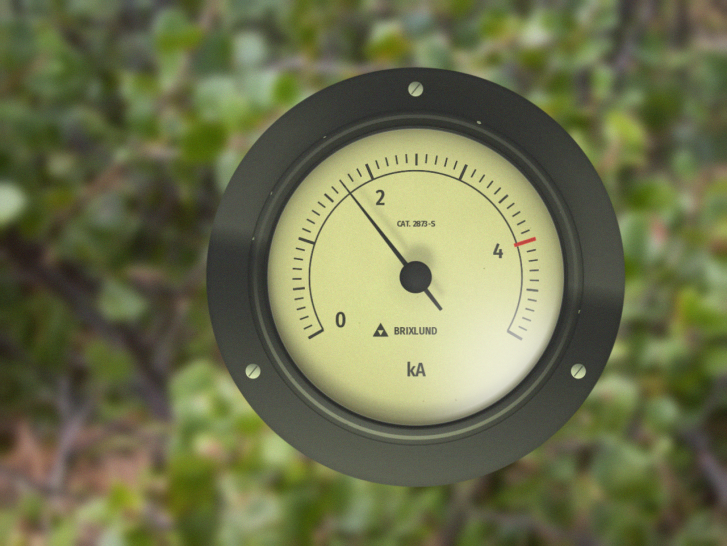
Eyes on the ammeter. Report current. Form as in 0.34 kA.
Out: 1.7 kA
